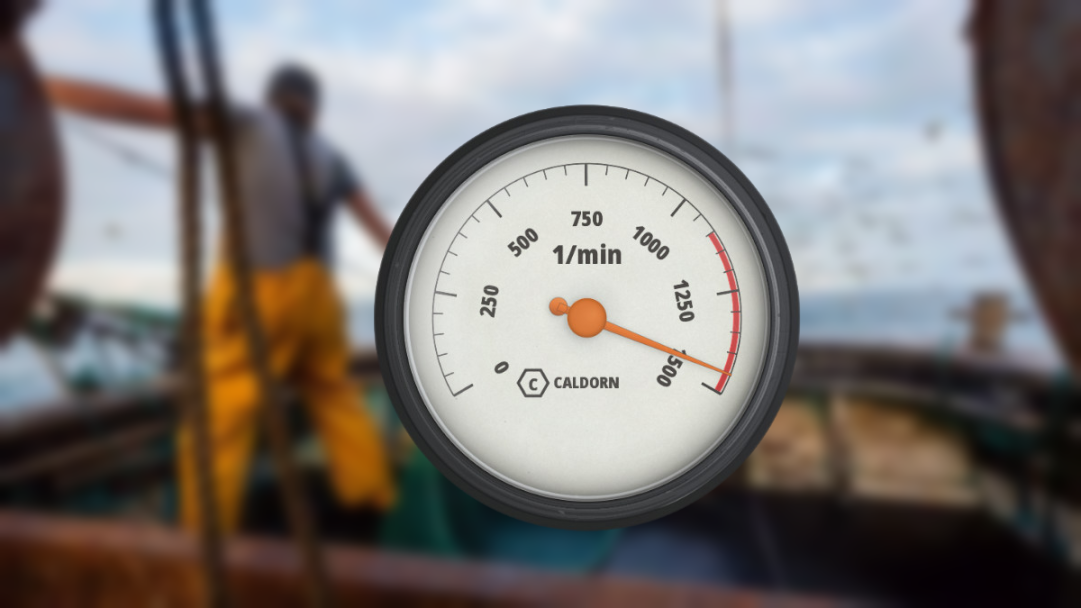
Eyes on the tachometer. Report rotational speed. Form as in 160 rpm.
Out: 1450 rpm
